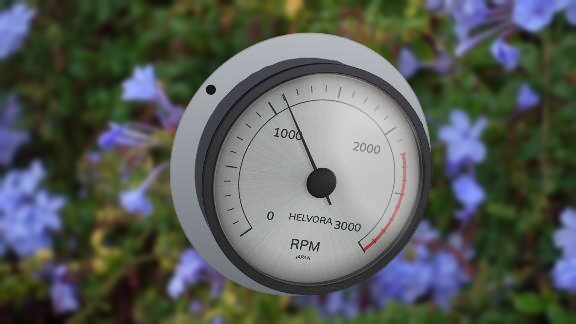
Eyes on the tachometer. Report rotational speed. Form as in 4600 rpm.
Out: 1100 rpm
